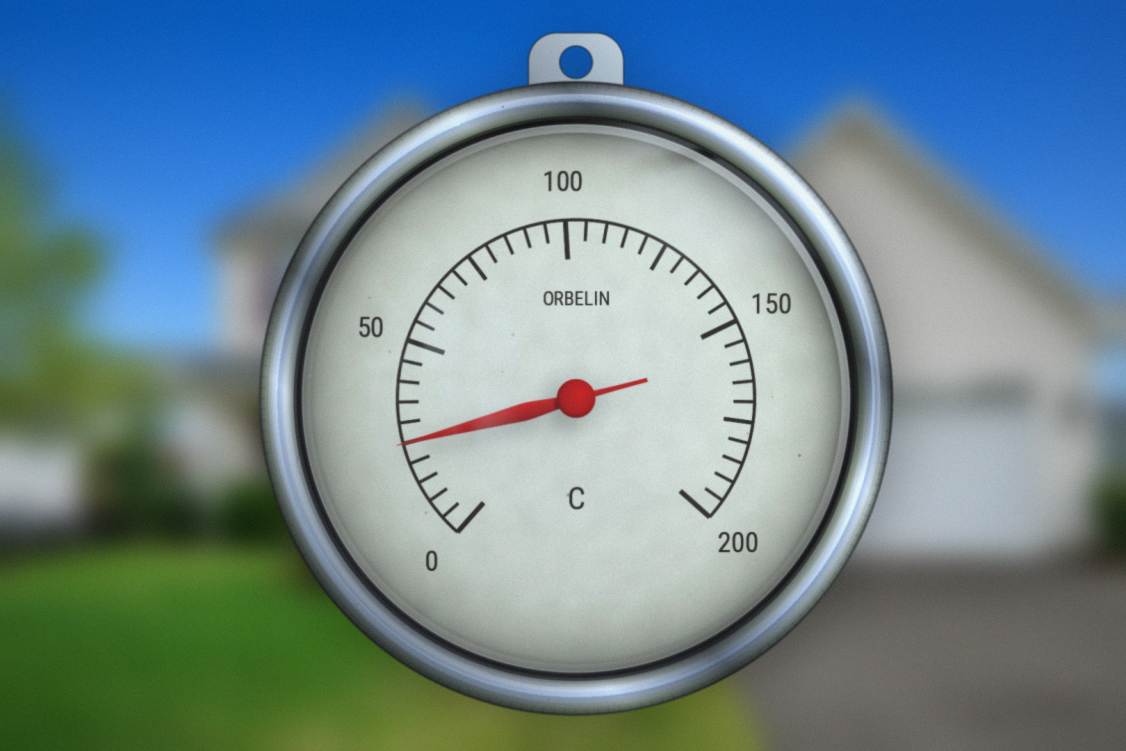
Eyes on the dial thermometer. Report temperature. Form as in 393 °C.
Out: 25 °C
